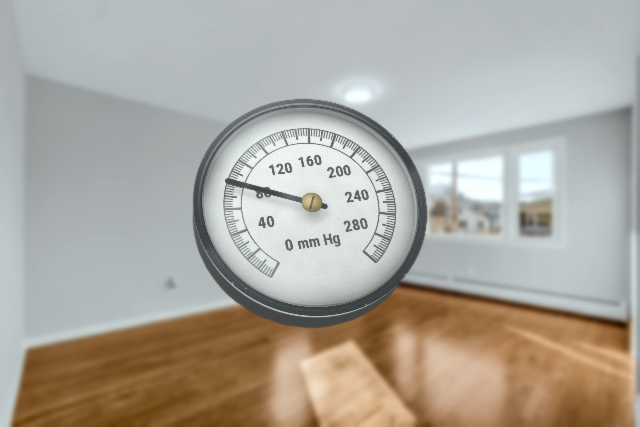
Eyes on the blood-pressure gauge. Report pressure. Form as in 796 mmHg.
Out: 80 mmHg
